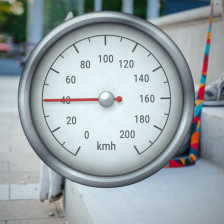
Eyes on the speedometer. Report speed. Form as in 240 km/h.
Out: 40 km/h
